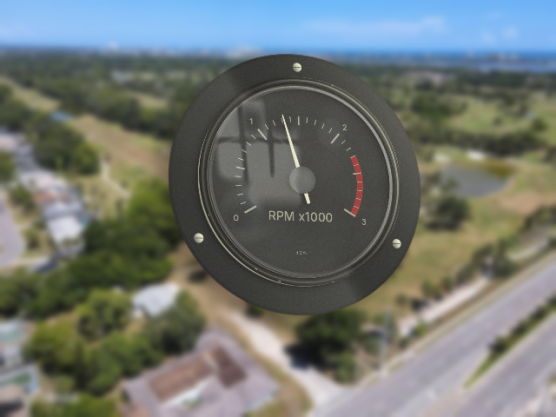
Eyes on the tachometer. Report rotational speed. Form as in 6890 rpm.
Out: 1300 rpm
